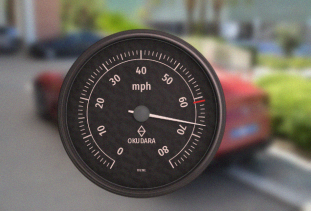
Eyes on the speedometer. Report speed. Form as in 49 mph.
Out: 67 mph
